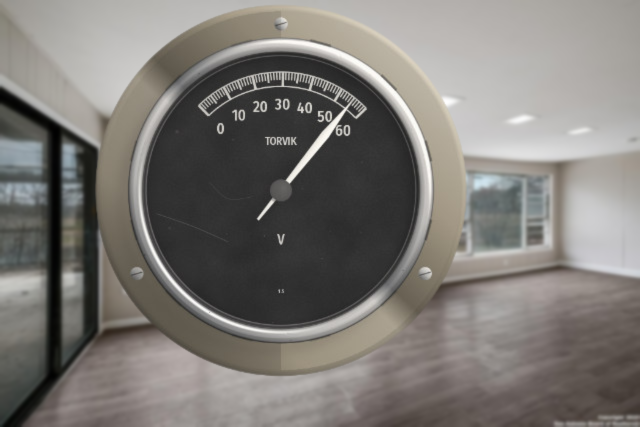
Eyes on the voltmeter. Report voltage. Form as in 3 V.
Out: 55 V
